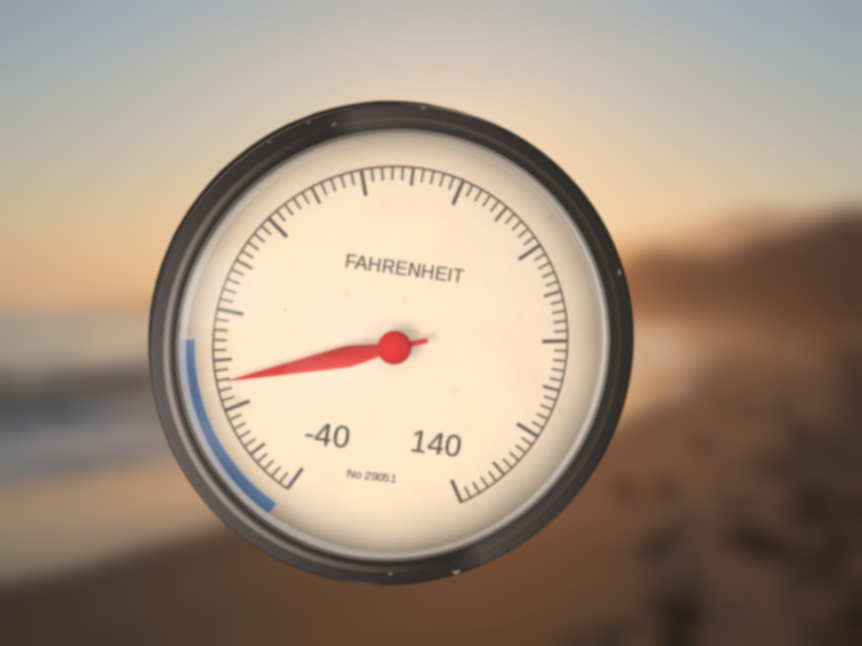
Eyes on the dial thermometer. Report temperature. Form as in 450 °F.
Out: -14 °F
